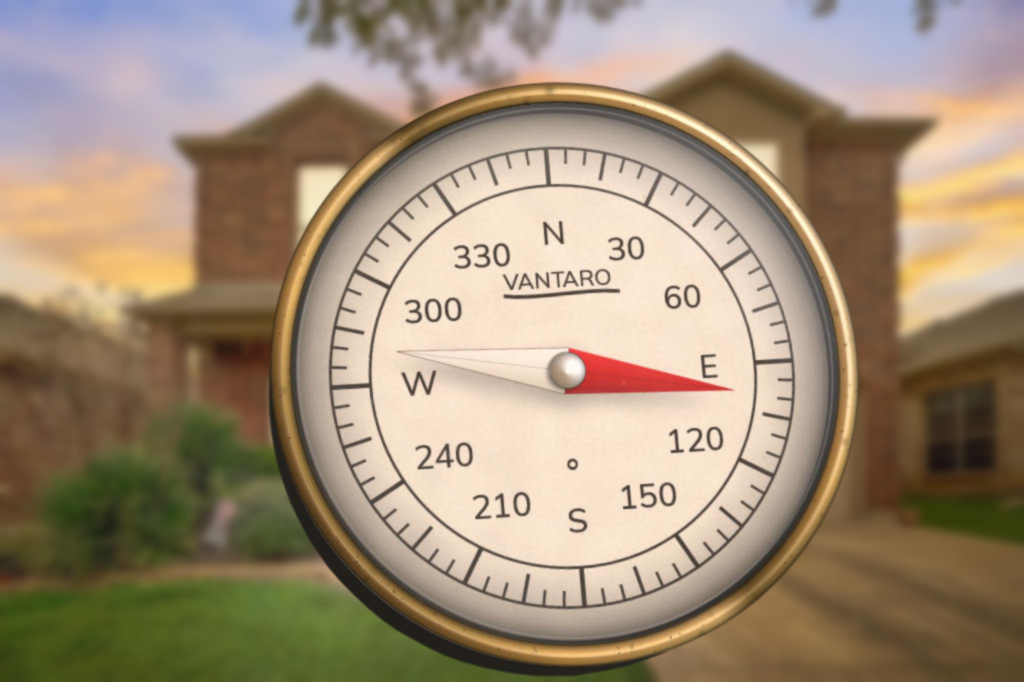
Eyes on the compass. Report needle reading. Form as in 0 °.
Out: 100 °
